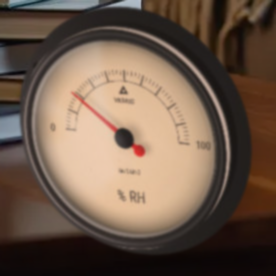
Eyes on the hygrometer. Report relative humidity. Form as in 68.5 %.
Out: 20 %
